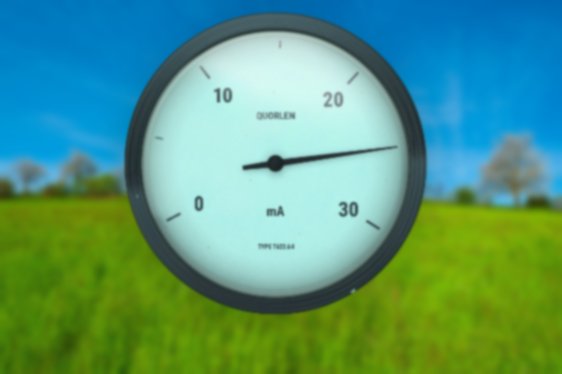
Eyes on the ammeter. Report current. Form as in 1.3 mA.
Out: 25 mA
